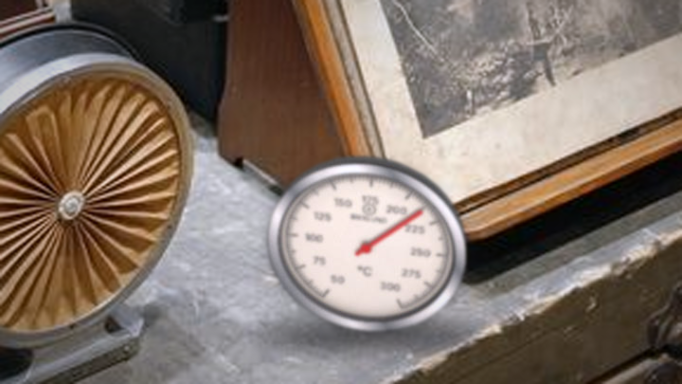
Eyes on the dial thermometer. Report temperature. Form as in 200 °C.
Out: 212.5 °C
